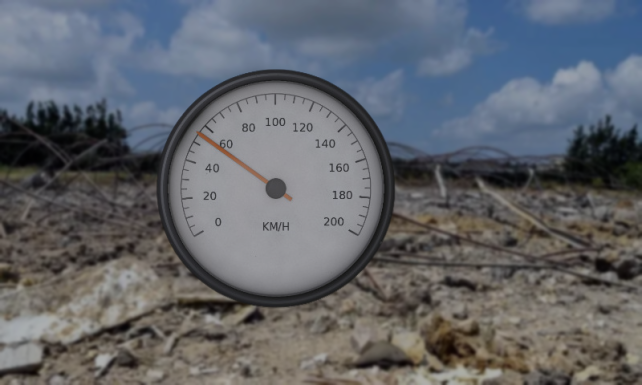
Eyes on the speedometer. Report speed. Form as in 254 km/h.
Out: 55 km/h
